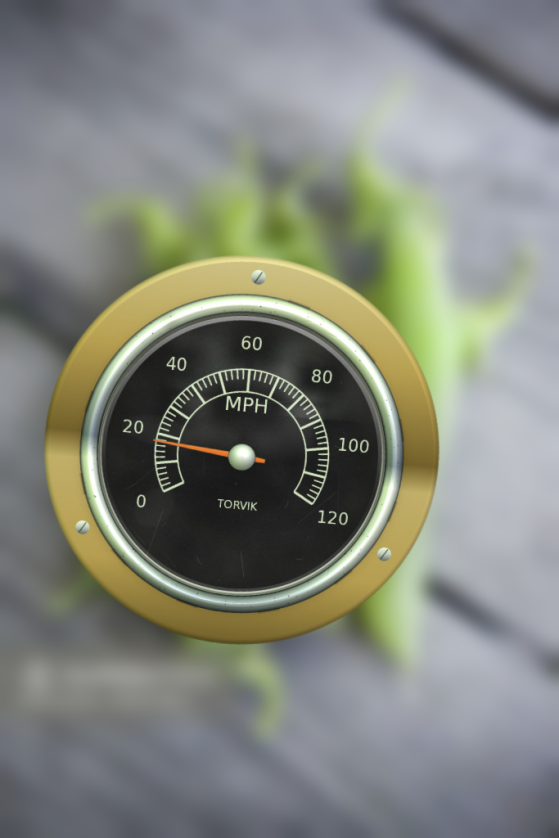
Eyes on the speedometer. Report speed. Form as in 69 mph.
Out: 18 mph
